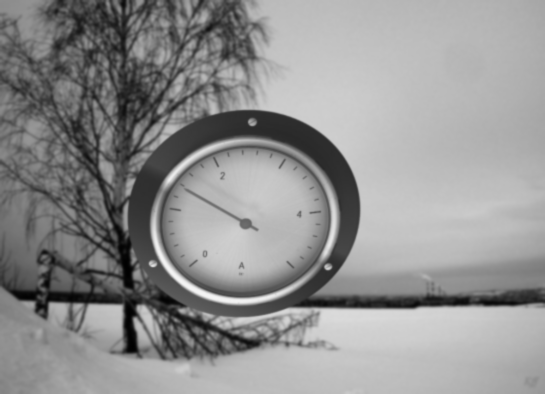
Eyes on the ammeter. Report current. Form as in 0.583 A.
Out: 1.4 A
